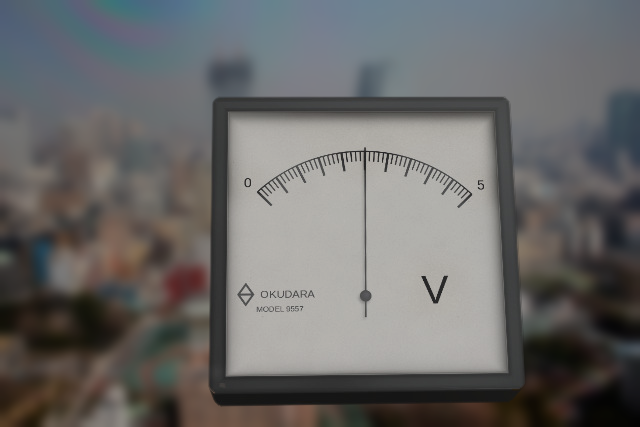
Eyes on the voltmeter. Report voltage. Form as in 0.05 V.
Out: 2.5 V
